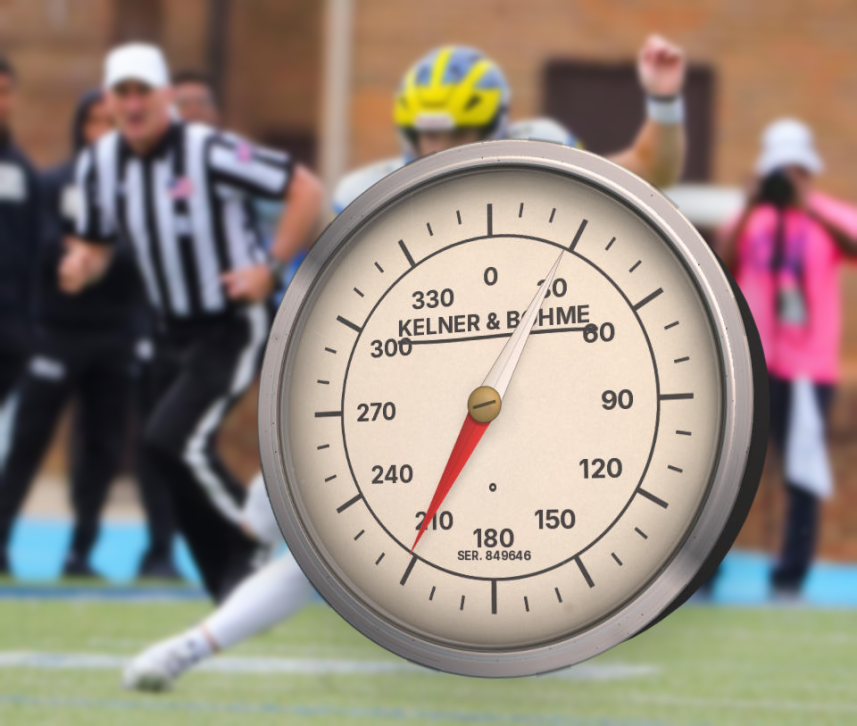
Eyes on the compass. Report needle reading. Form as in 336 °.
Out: 210 °
